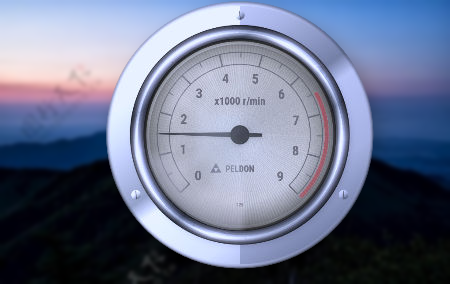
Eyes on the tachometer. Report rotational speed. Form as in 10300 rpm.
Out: 1500 rpm
